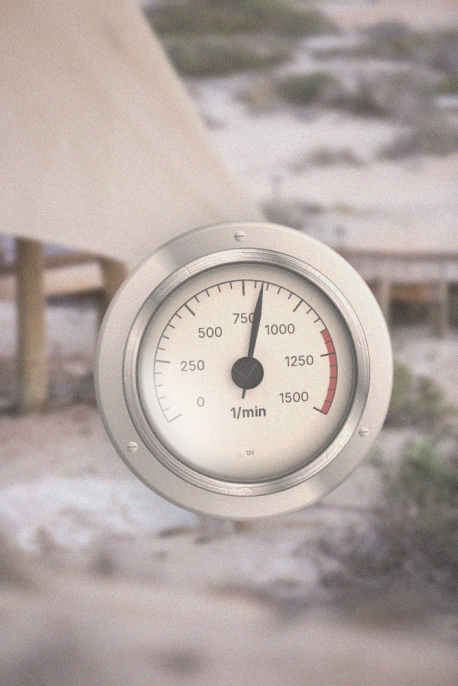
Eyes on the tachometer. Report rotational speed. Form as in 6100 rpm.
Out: 825 rpm
